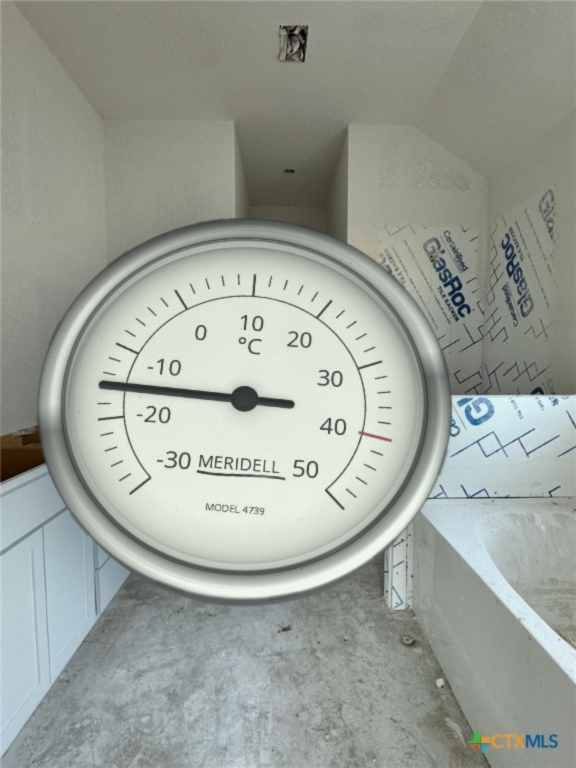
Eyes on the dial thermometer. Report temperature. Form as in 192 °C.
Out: -16 °C
